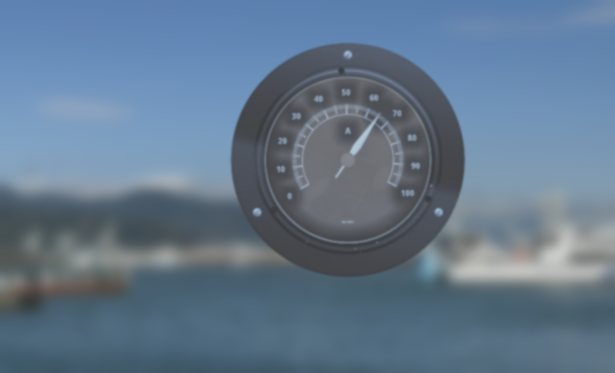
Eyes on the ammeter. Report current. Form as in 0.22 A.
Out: 65 A
